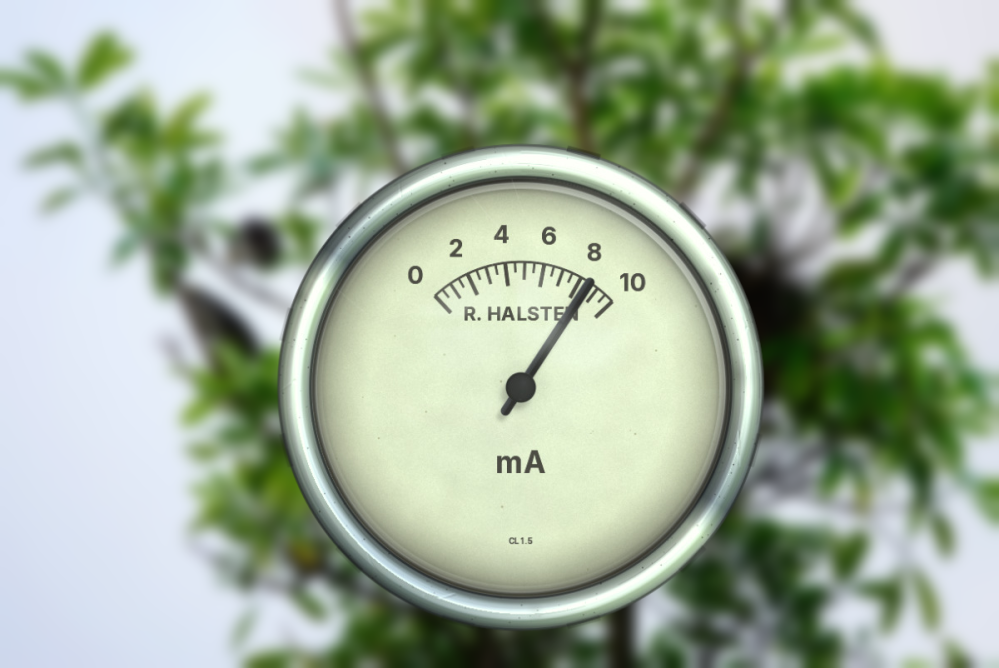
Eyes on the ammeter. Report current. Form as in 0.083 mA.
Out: 8.5 mA
